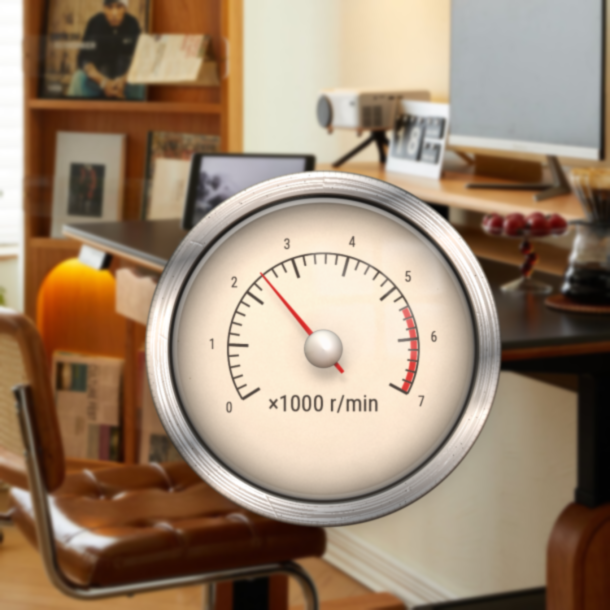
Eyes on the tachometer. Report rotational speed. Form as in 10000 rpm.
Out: 2400 rpm
